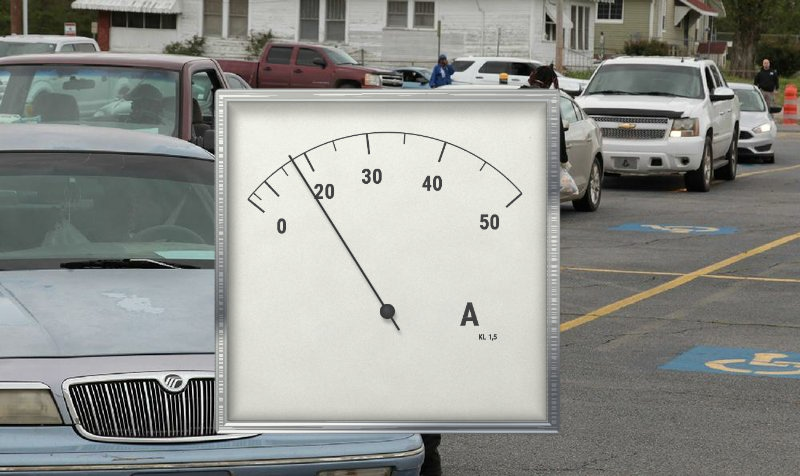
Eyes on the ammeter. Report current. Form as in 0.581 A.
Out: 17.5 A
